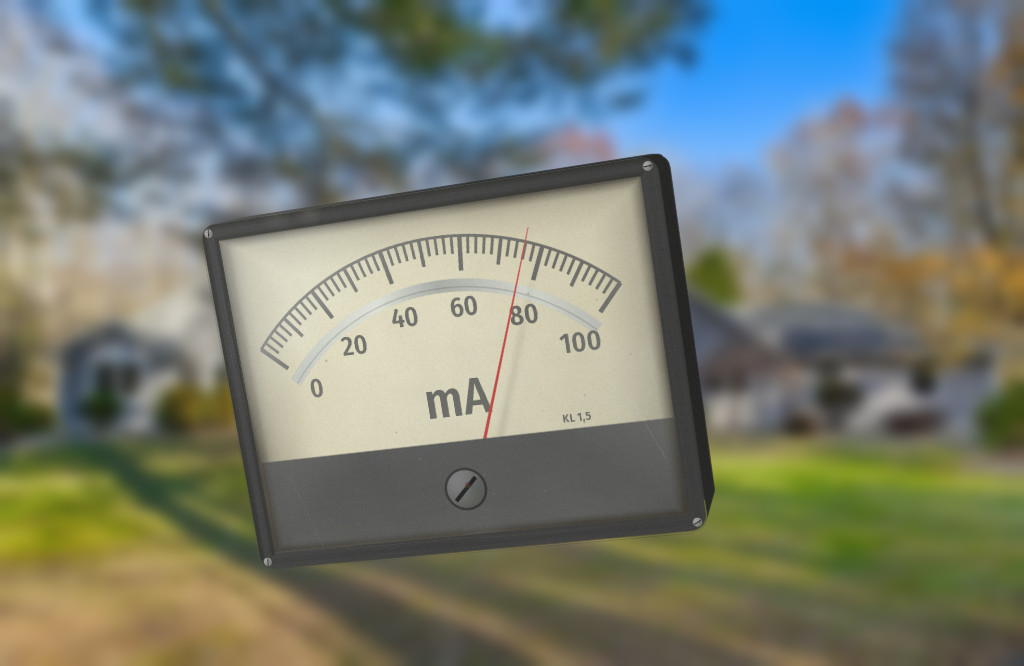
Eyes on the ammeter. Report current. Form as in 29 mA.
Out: 76 mA
